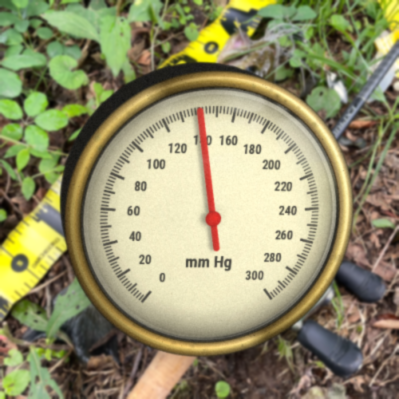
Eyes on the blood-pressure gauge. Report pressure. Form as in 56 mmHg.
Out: 140 mmHg
